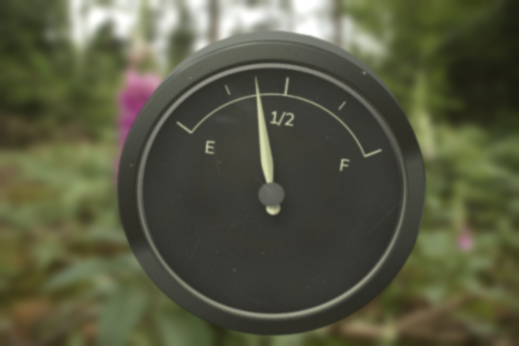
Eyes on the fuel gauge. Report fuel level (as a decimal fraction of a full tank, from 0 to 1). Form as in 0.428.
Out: 0.375
